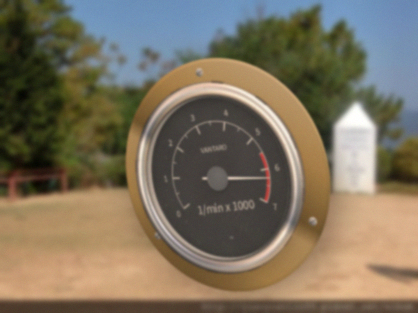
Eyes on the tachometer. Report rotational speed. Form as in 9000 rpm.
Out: 6250 rpm
